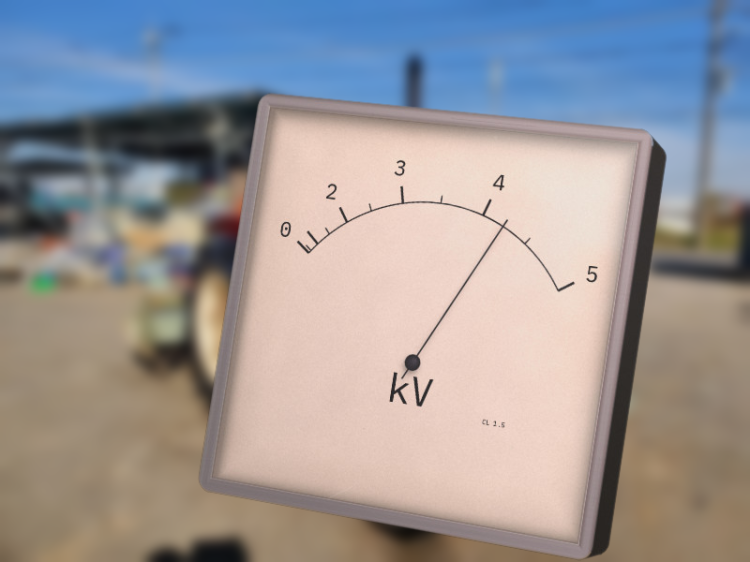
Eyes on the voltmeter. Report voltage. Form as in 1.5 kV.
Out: 4.25 kV
